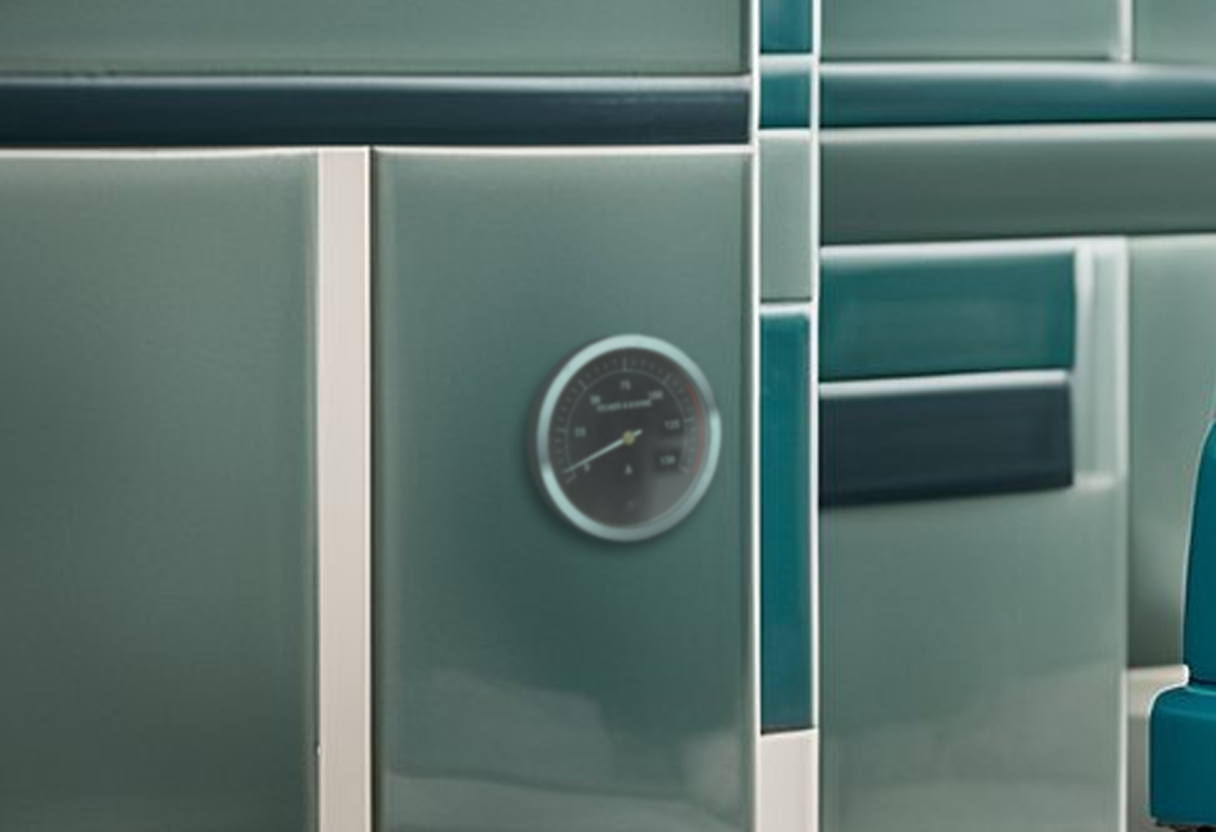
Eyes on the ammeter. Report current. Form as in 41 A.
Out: 5 A
